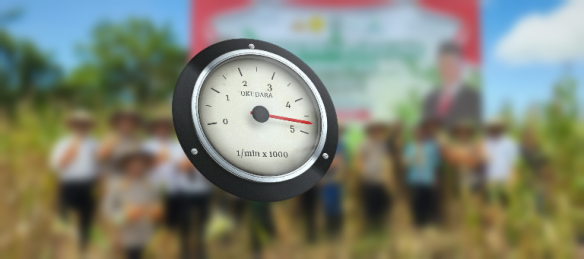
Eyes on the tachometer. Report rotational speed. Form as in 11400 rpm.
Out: 4750 rpm
